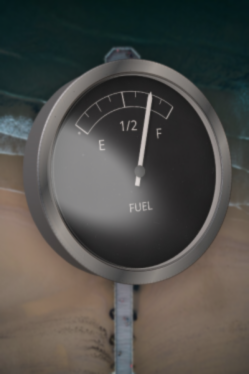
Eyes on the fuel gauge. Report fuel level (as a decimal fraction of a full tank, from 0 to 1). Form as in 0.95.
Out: 0.75
